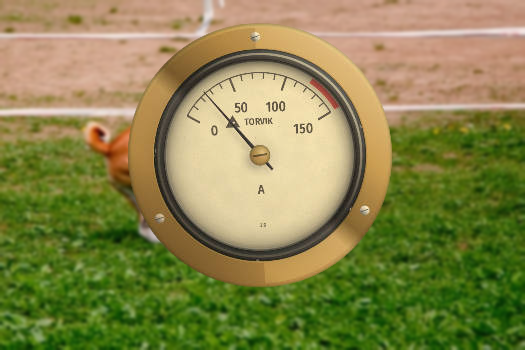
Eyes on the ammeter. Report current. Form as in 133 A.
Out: 25 A
